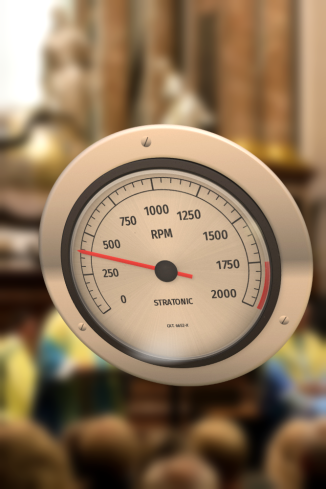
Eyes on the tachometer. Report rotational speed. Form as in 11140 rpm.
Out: 400 rpm
